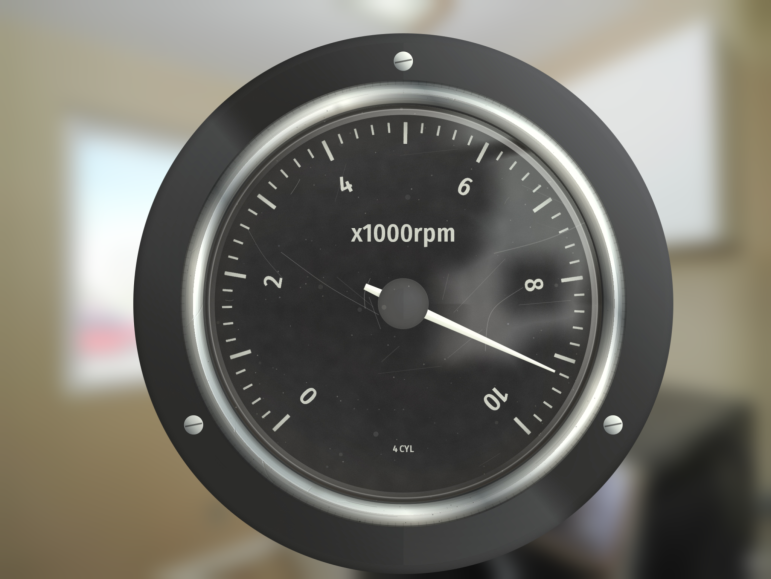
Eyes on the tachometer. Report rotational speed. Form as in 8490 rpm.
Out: 9200 rpm
